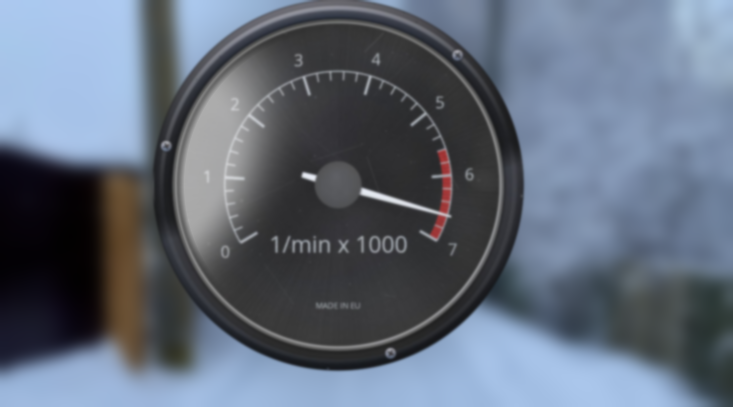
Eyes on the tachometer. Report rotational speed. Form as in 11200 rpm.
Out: 6600 rpm
